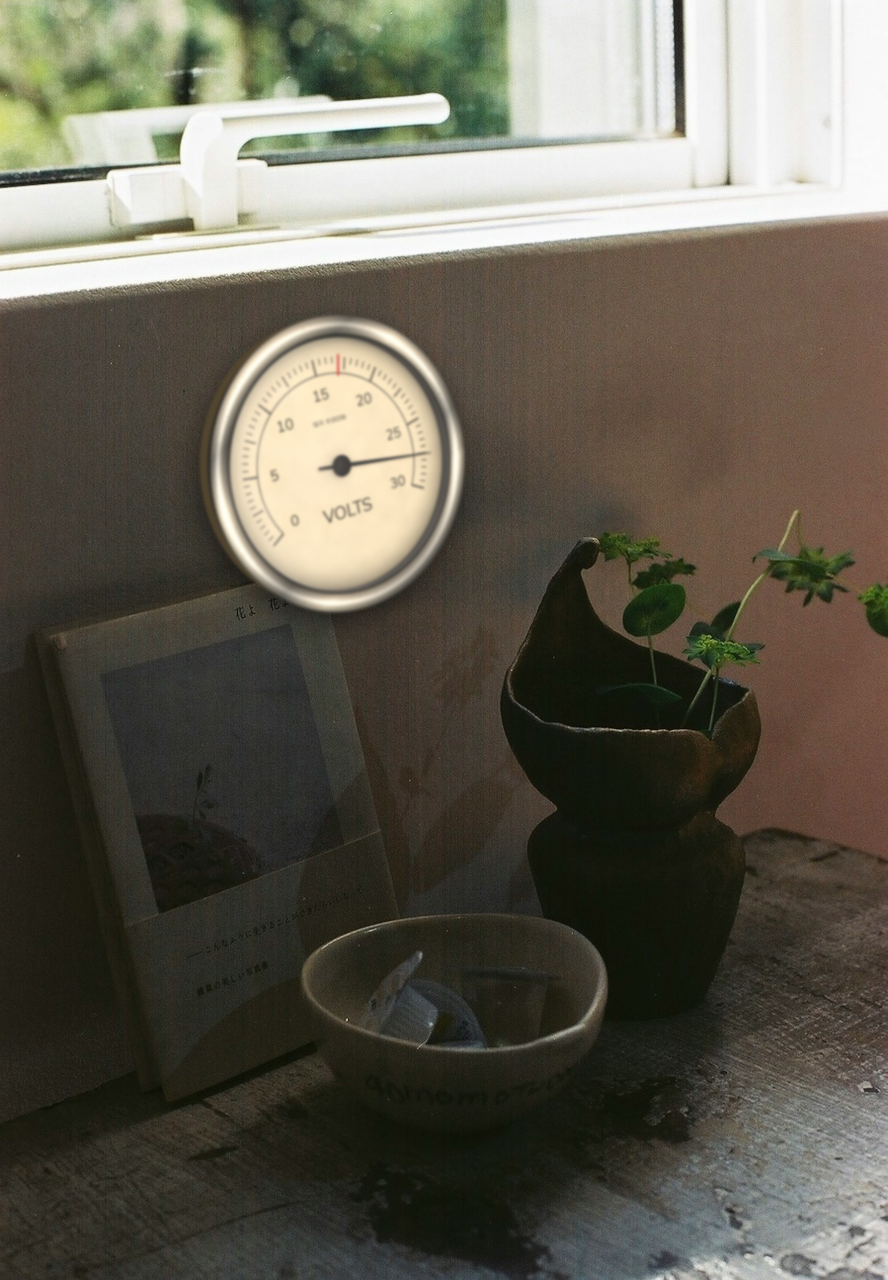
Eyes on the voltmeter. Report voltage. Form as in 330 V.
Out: 27.5 V
